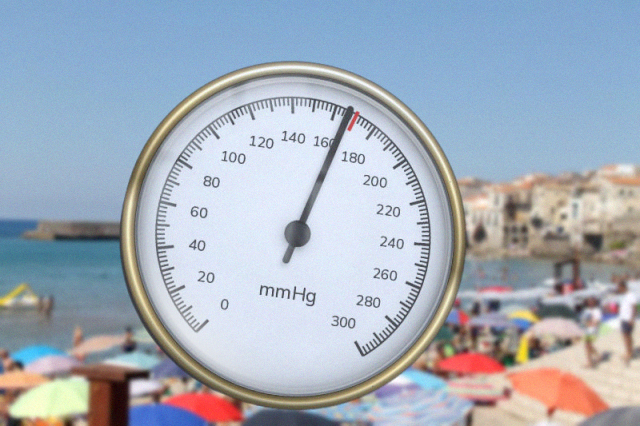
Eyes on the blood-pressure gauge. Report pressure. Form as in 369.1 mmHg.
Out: 166 mmHg
